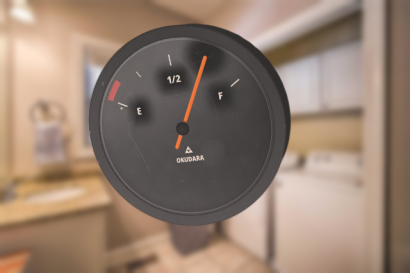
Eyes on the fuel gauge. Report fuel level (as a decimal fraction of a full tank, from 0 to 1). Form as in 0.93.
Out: 0.75
